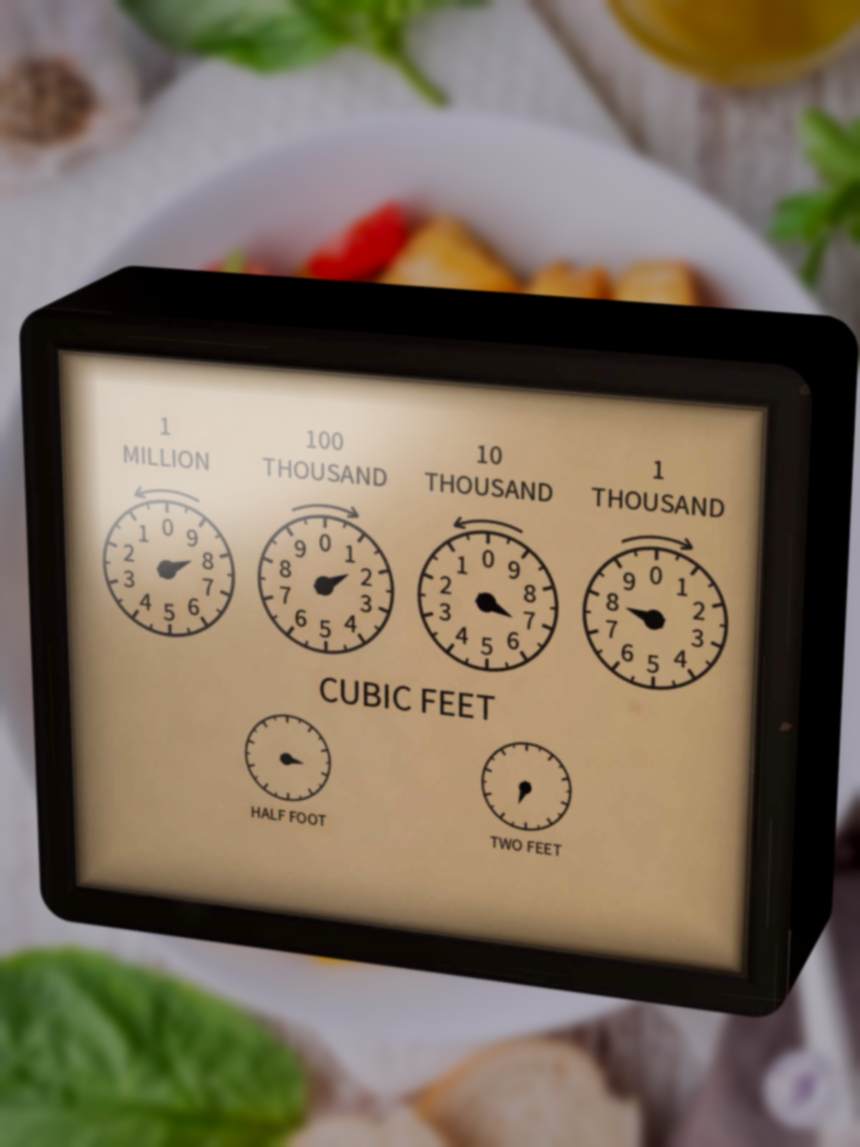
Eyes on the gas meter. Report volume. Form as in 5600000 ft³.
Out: 816800 ft³
